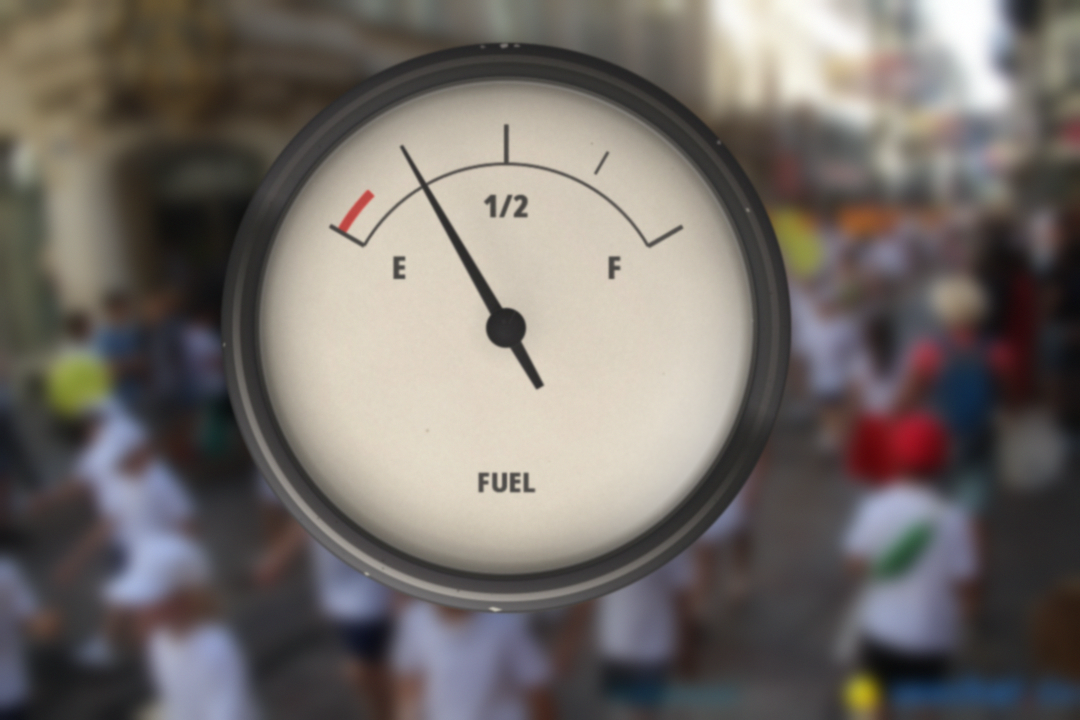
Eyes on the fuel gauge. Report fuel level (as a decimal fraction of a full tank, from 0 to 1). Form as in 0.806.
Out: 0.25
